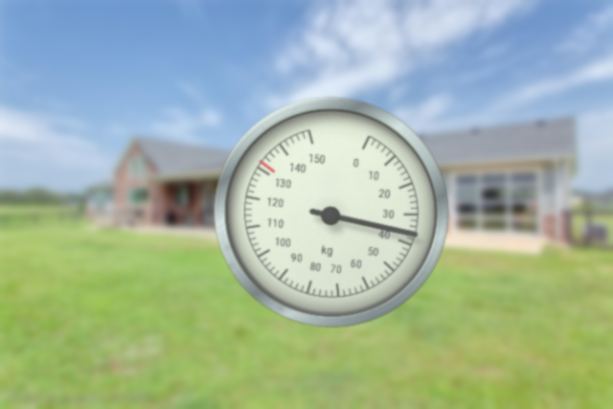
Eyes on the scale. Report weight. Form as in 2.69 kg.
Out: 36 kg
